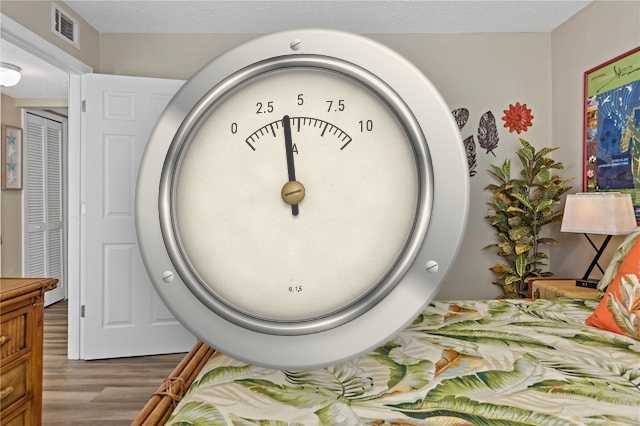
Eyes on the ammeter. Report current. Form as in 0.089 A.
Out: 4 A
